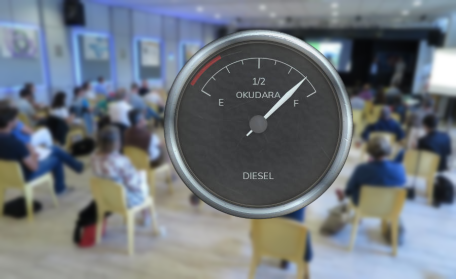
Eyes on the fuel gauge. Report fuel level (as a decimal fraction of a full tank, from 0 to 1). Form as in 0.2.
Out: 0.875
